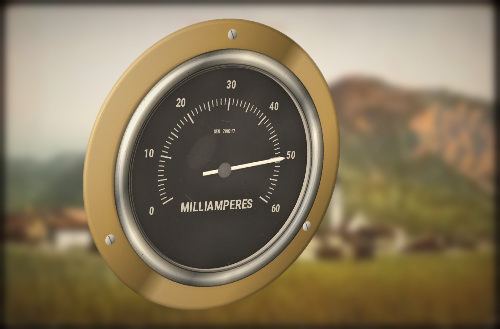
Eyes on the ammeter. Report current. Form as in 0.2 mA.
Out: 50 mA
